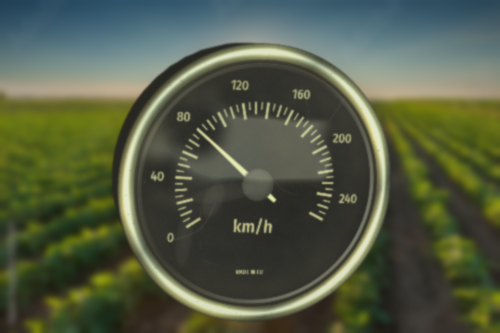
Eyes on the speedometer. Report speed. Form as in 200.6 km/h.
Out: 80 km/h
